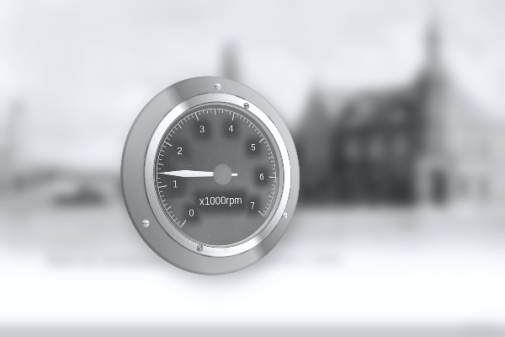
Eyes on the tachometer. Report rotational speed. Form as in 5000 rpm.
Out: 1300 rpm
